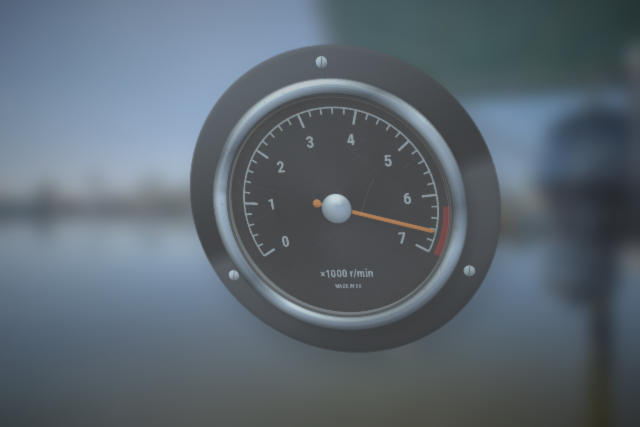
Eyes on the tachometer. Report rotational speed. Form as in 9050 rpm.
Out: 6600 rpm
